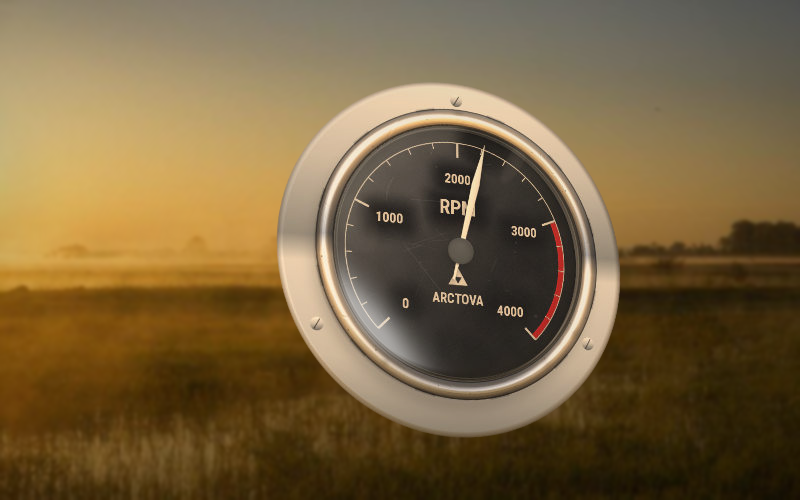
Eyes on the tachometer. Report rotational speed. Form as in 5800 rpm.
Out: 2200 rpm
